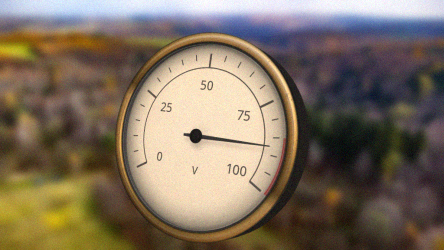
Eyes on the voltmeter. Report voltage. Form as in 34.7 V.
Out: 87.5 V
